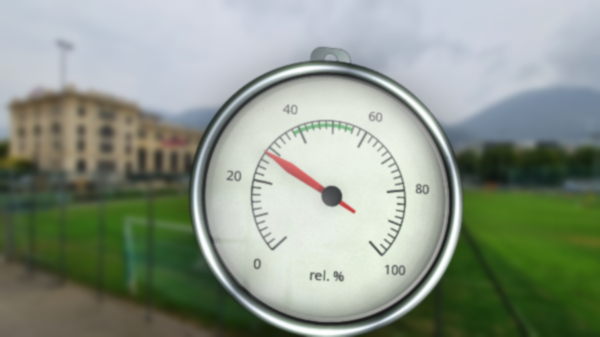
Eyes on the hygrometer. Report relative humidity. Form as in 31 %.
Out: 28 %
